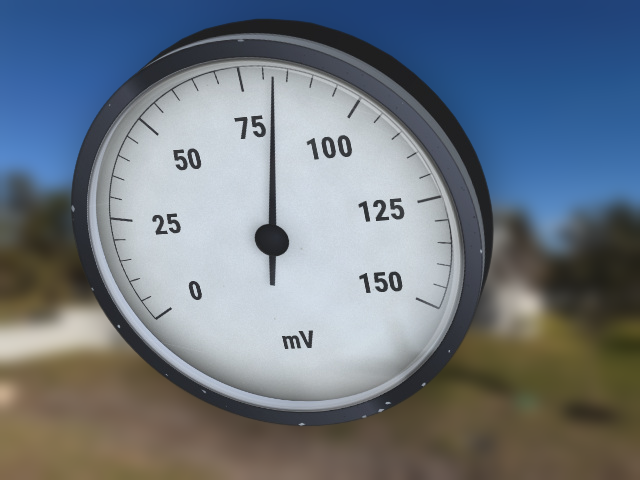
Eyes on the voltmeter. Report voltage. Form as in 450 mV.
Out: 82.5 mV
